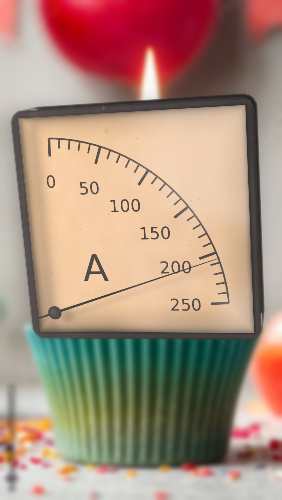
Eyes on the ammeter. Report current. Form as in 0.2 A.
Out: 205 A
